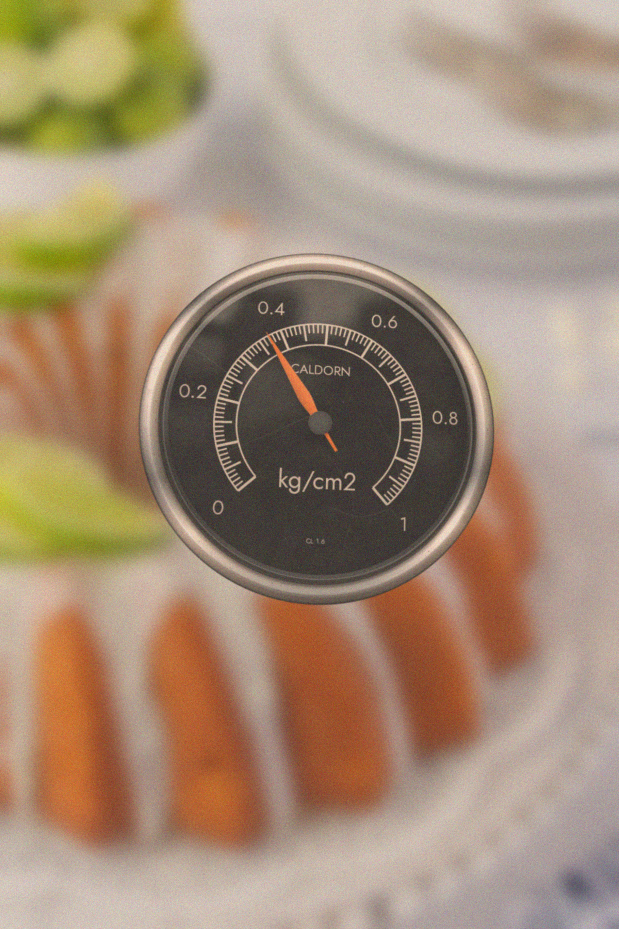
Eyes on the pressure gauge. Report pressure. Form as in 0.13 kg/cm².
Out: 0.37 kg/cm²
